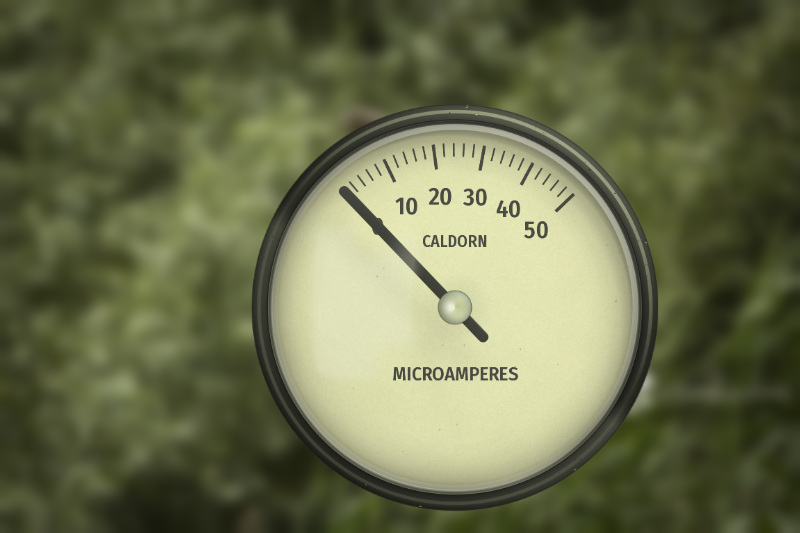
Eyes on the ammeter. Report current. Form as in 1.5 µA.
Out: 0 µA
